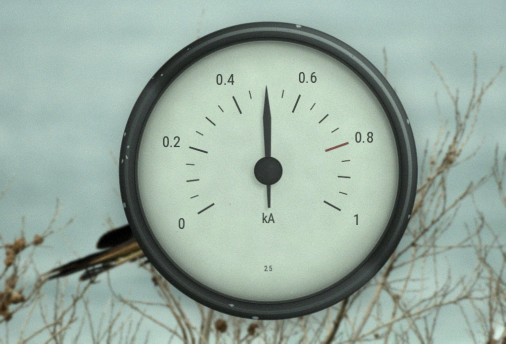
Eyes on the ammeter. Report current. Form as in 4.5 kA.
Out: 0.5 kA
